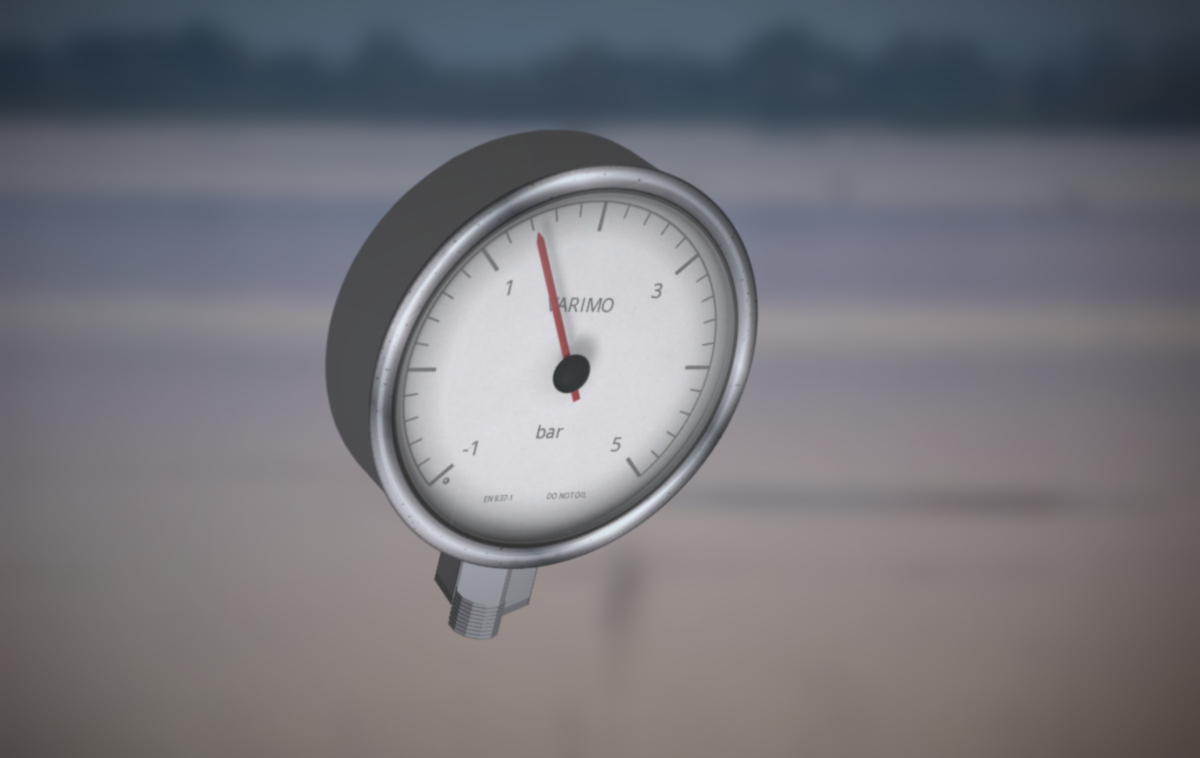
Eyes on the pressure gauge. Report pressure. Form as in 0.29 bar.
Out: 1.4 bar
